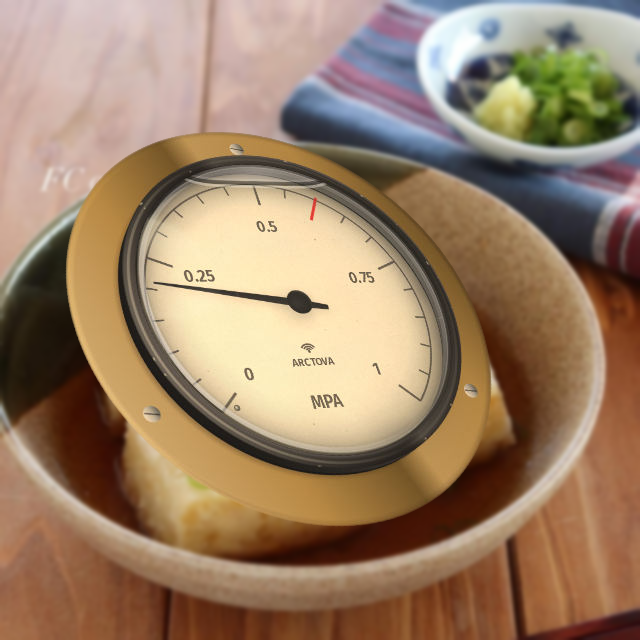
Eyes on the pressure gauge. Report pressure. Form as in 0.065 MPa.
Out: 0.2 MPa
